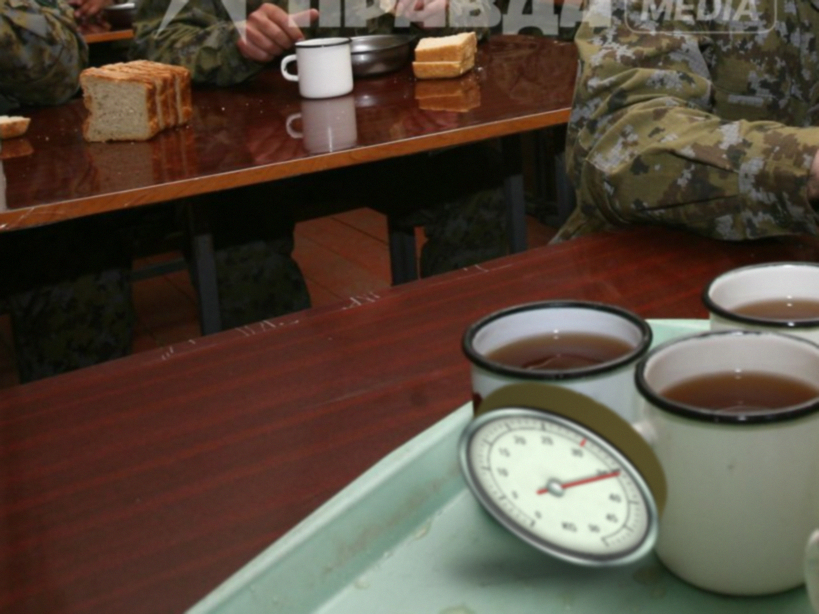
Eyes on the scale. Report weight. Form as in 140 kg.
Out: 35 kg
